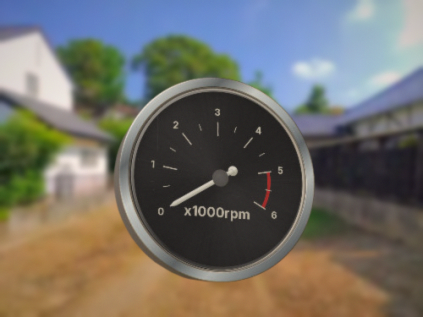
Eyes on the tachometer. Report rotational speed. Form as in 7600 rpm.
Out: 0 rpm
